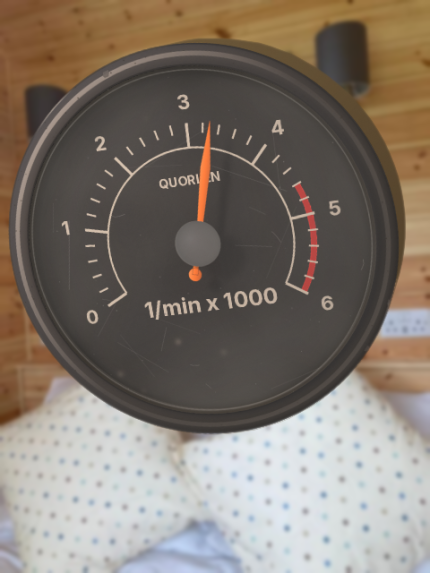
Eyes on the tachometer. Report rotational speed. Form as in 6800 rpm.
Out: 3300 rpm
